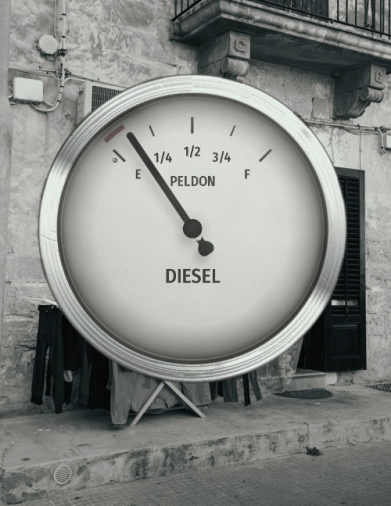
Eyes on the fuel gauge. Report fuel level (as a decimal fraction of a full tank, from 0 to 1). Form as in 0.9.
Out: 0.125
